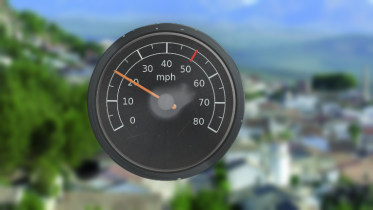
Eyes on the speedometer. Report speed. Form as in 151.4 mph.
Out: 20 mph
